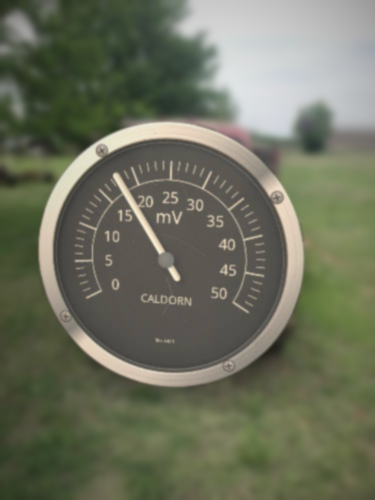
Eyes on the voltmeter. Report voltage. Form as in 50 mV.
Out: 18 mV
